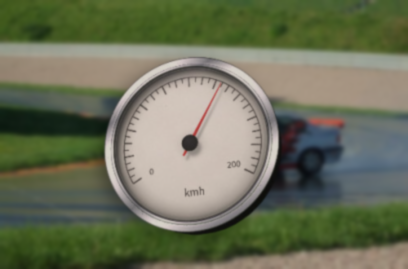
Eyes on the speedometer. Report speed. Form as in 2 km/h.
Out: 125 km/h
